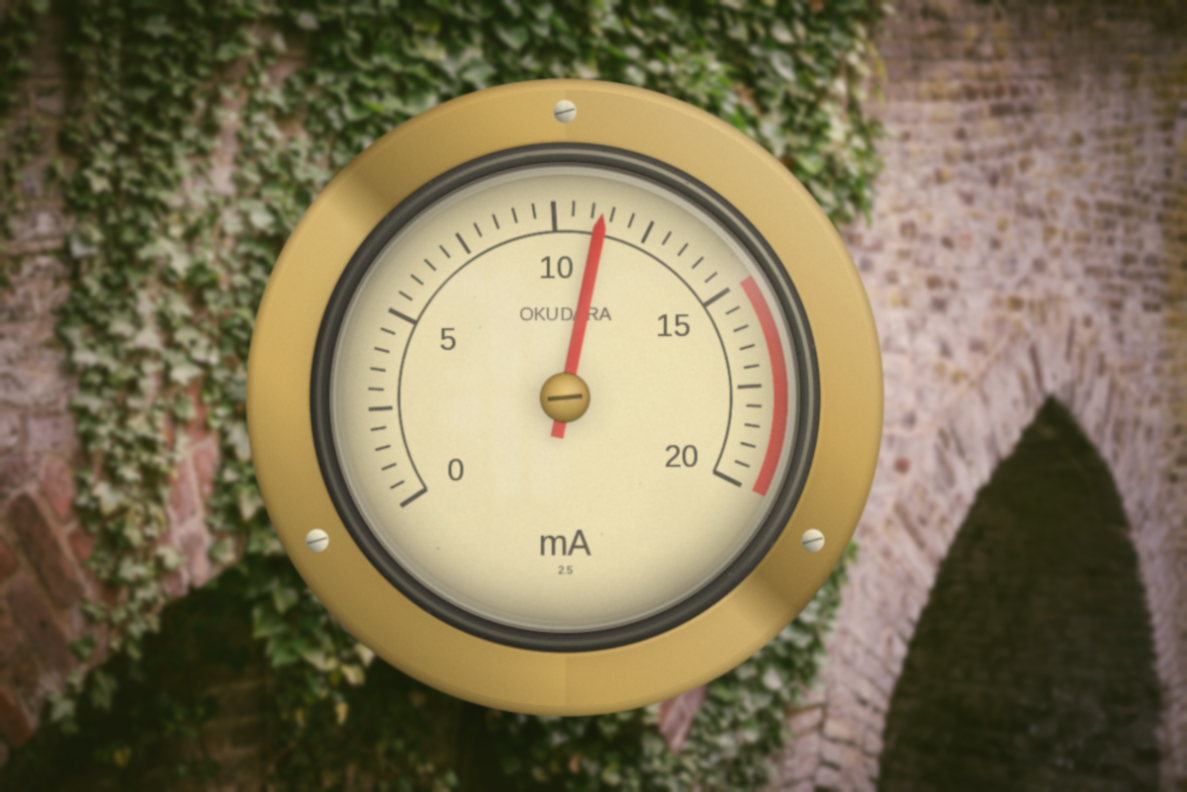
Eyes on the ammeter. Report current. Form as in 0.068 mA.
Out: 11.25 mA
